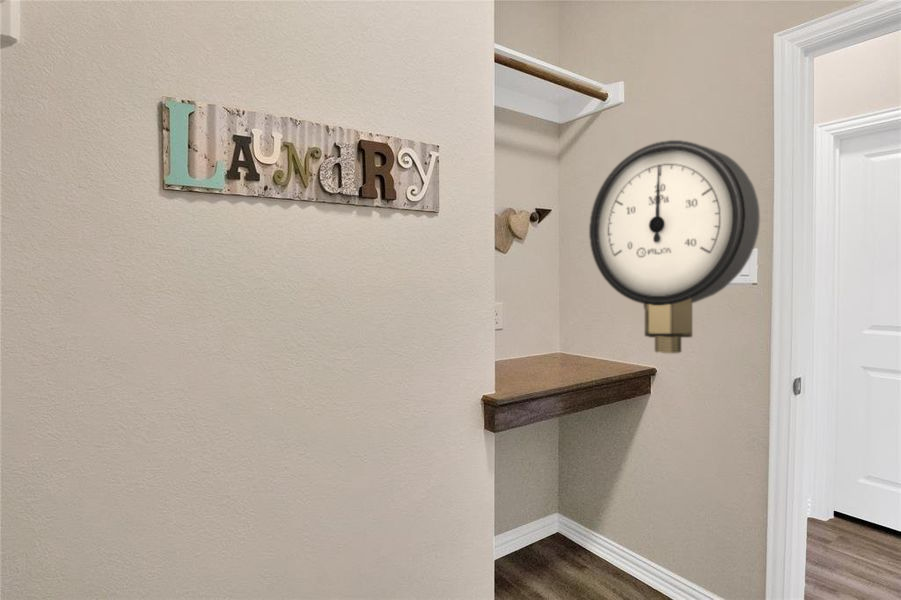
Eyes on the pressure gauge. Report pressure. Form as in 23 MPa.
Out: 20 MPa
